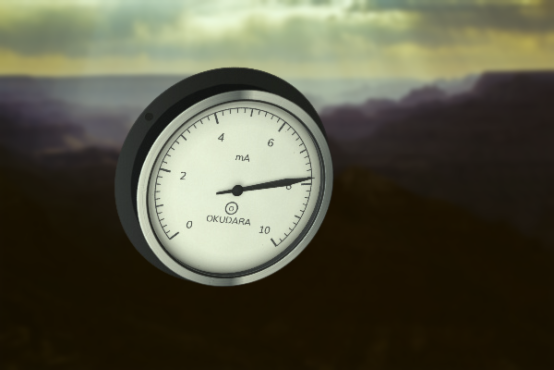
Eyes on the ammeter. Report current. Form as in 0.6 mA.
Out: 7.8 mA
